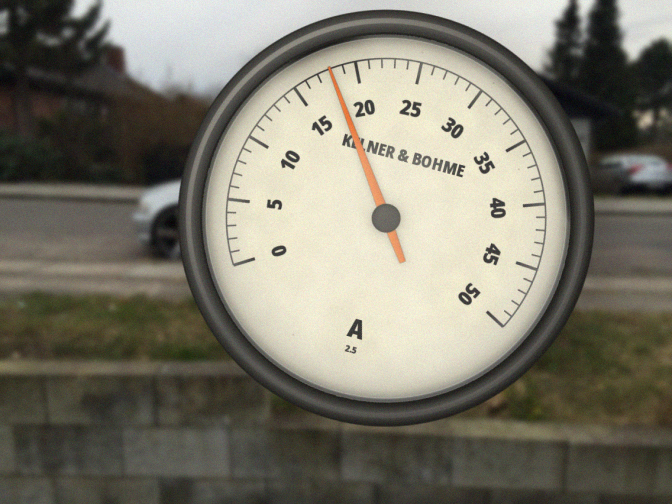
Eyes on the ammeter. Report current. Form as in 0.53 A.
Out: 18 A
